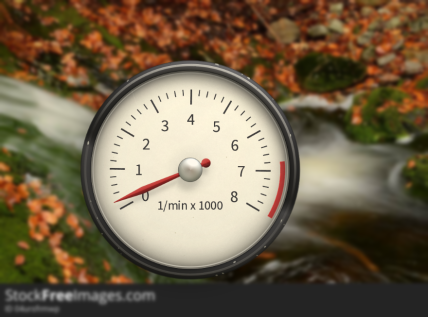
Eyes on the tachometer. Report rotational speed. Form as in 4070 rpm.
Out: 200 rpm
